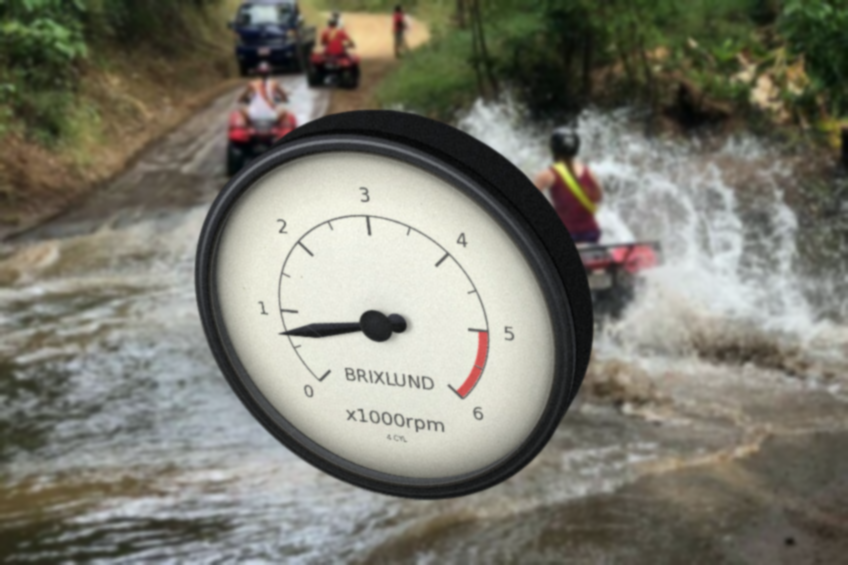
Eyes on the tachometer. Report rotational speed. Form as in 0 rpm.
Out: 750 rpm
